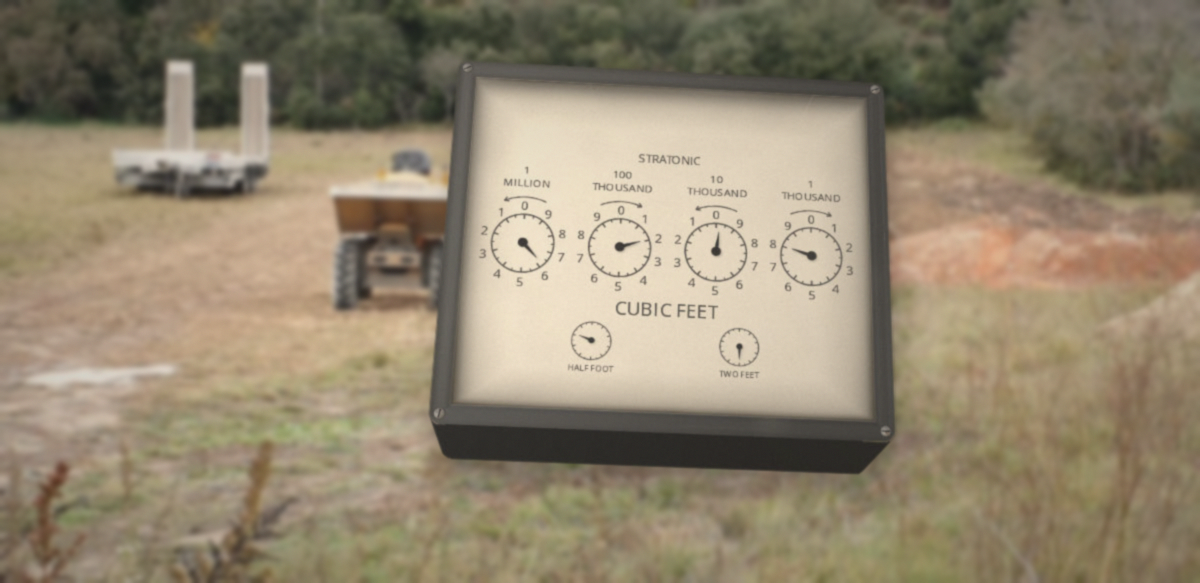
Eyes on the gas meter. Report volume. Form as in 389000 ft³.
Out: 619800 ft³
